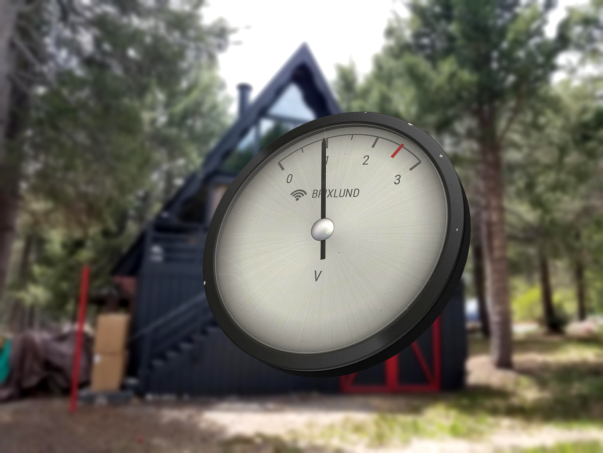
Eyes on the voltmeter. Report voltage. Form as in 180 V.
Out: 1 V
